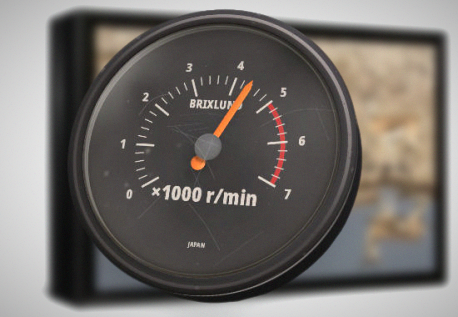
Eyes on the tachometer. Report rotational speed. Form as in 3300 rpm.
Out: 4400 rpm
